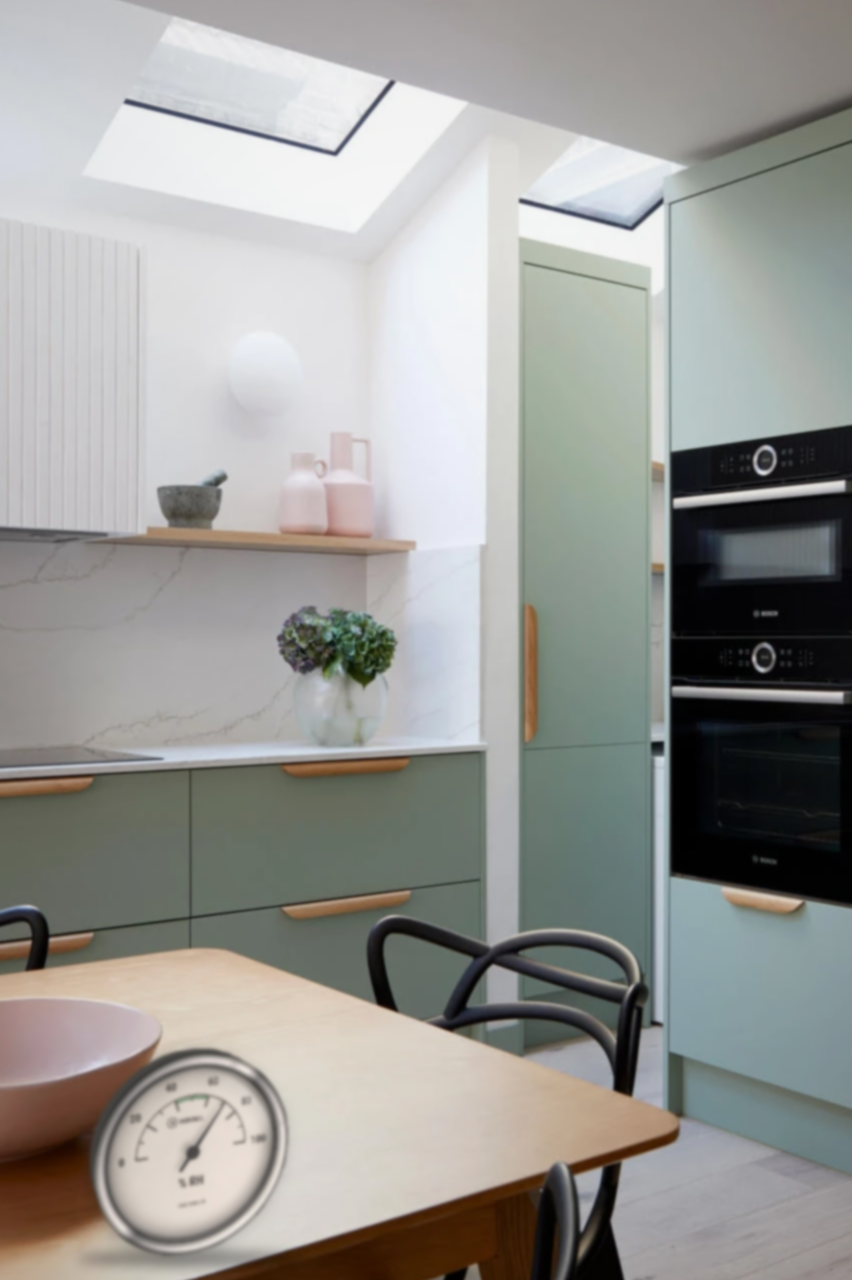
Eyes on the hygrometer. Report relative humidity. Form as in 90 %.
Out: 70 %
